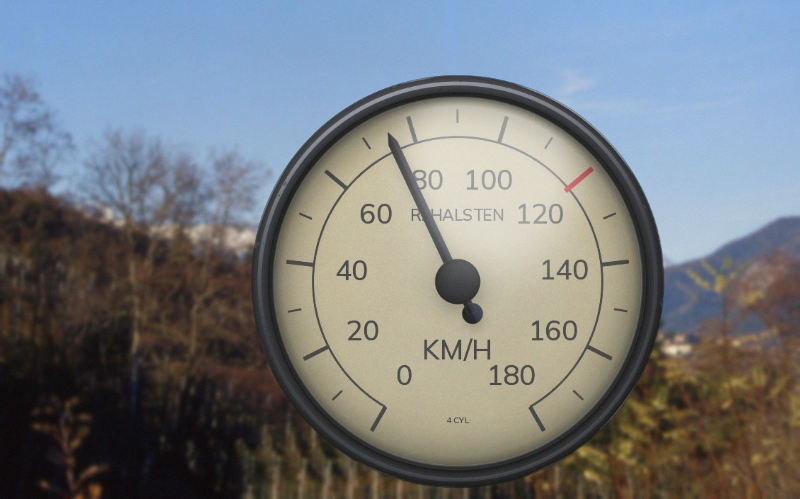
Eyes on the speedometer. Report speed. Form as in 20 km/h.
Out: 75 km/h
